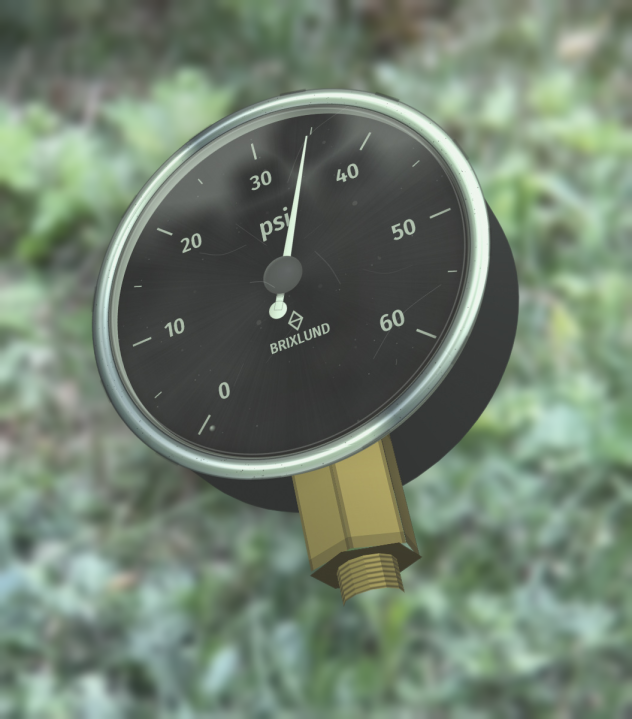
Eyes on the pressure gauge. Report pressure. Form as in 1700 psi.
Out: 35 psi
